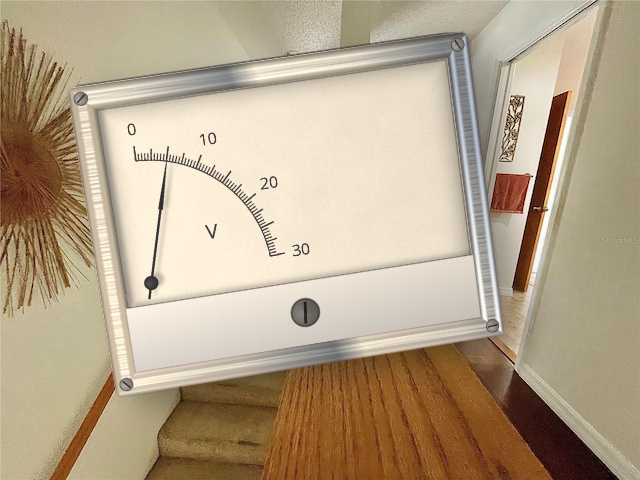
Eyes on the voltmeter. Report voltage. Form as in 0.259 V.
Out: 5 V
